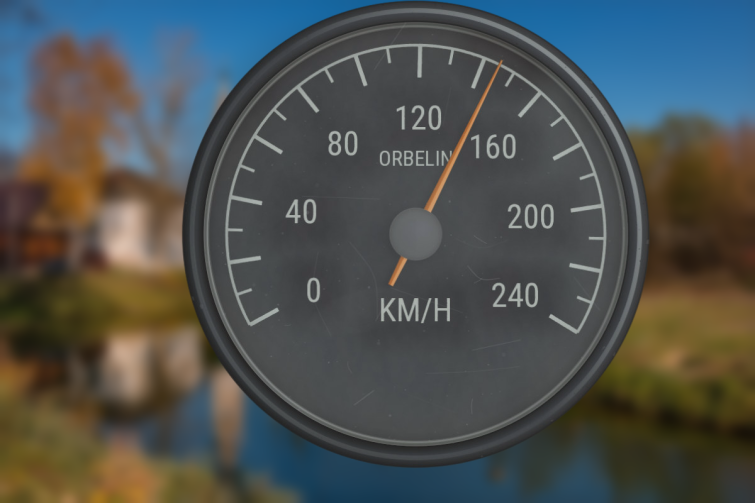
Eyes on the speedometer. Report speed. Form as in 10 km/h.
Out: 145 km/h
